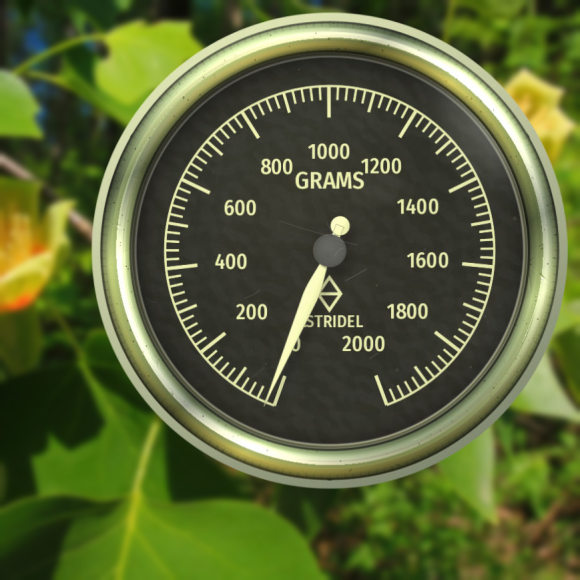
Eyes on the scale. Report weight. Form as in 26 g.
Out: 20 g
